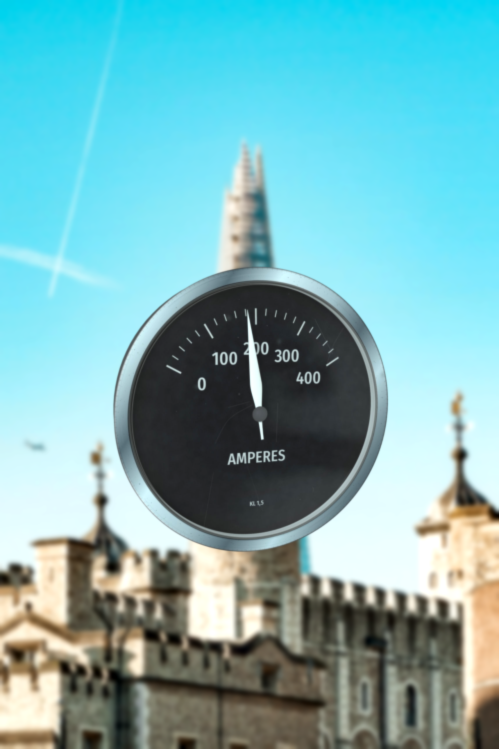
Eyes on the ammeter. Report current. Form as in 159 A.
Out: 180 A
